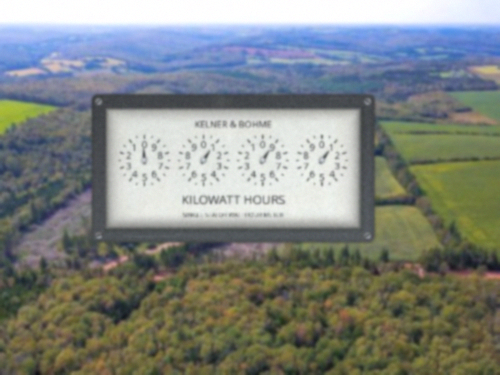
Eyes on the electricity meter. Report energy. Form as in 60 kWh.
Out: 91 kWh
